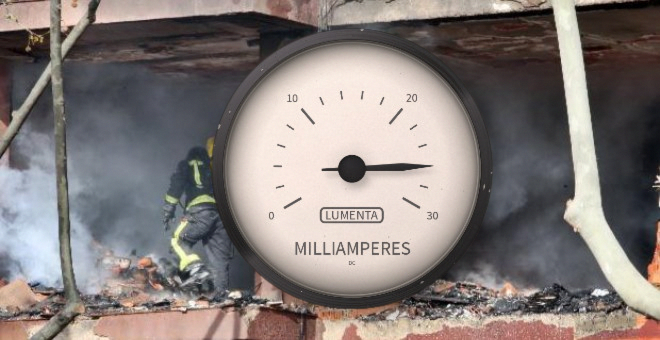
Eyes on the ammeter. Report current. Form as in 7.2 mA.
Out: 26 mA
